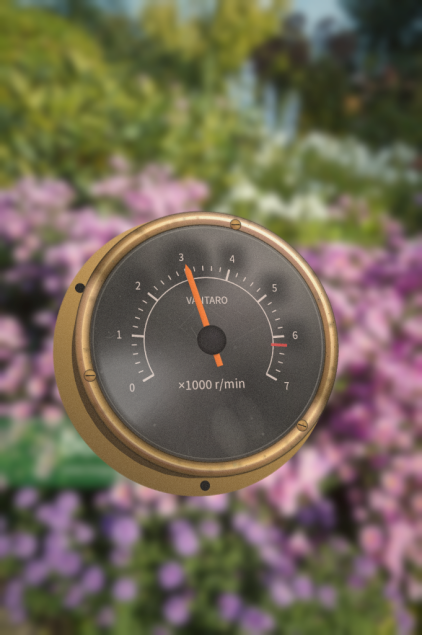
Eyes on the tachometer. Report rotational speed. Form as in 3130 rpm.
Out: 3000 rpm
